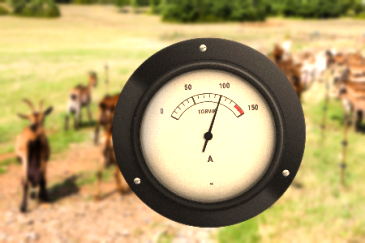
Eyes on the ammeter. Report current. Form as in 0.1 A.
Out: 100 A
